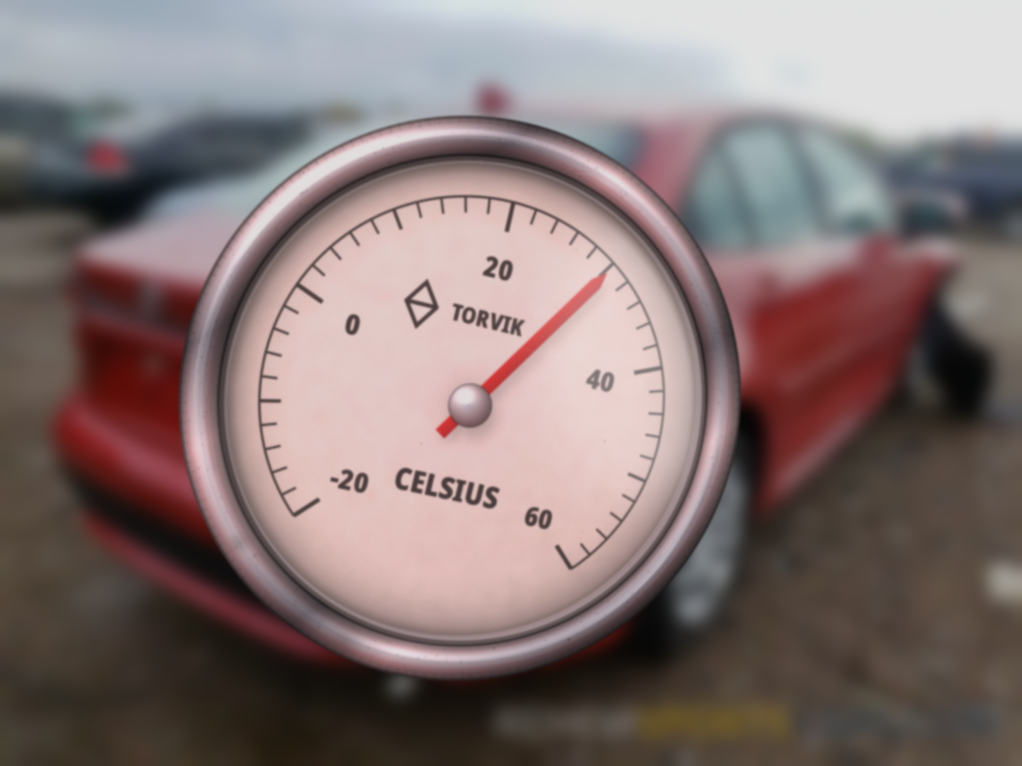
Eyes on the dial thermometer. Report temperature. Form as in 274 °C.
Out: 30 °C
